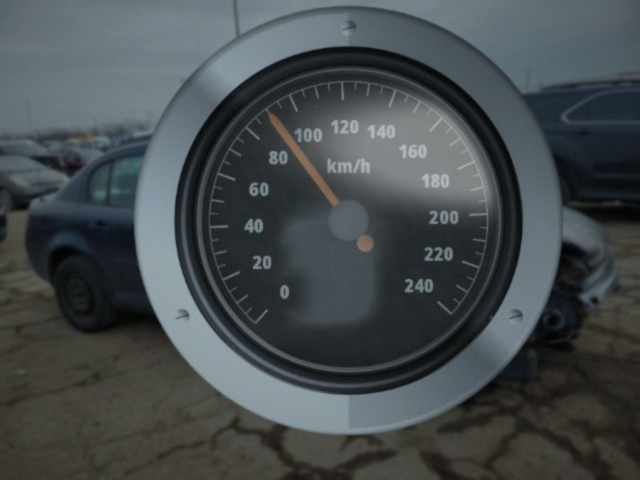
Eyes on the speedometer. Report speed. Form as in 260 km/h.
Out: 90 km/h
